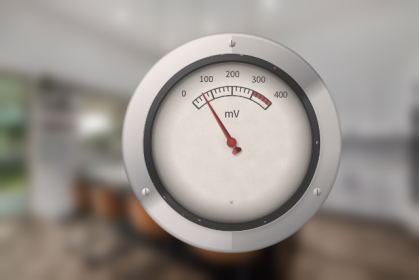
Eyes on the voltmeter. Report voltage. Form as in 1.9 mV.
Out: 60 mV
